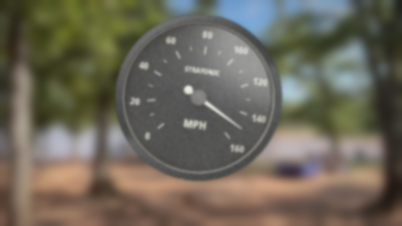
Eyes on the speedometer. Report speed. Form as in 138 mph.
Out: 150 mph
